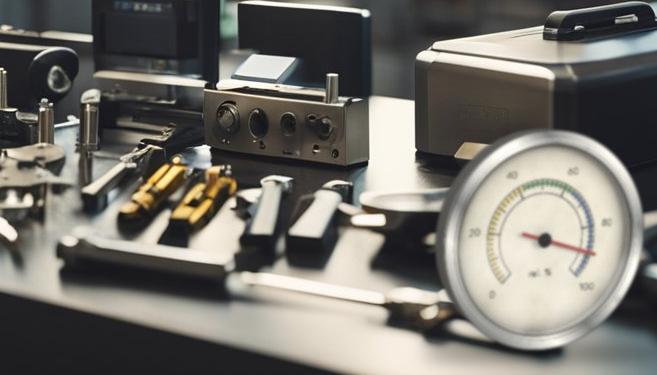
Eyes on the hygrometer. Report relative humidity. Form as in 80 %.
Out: 90 %
